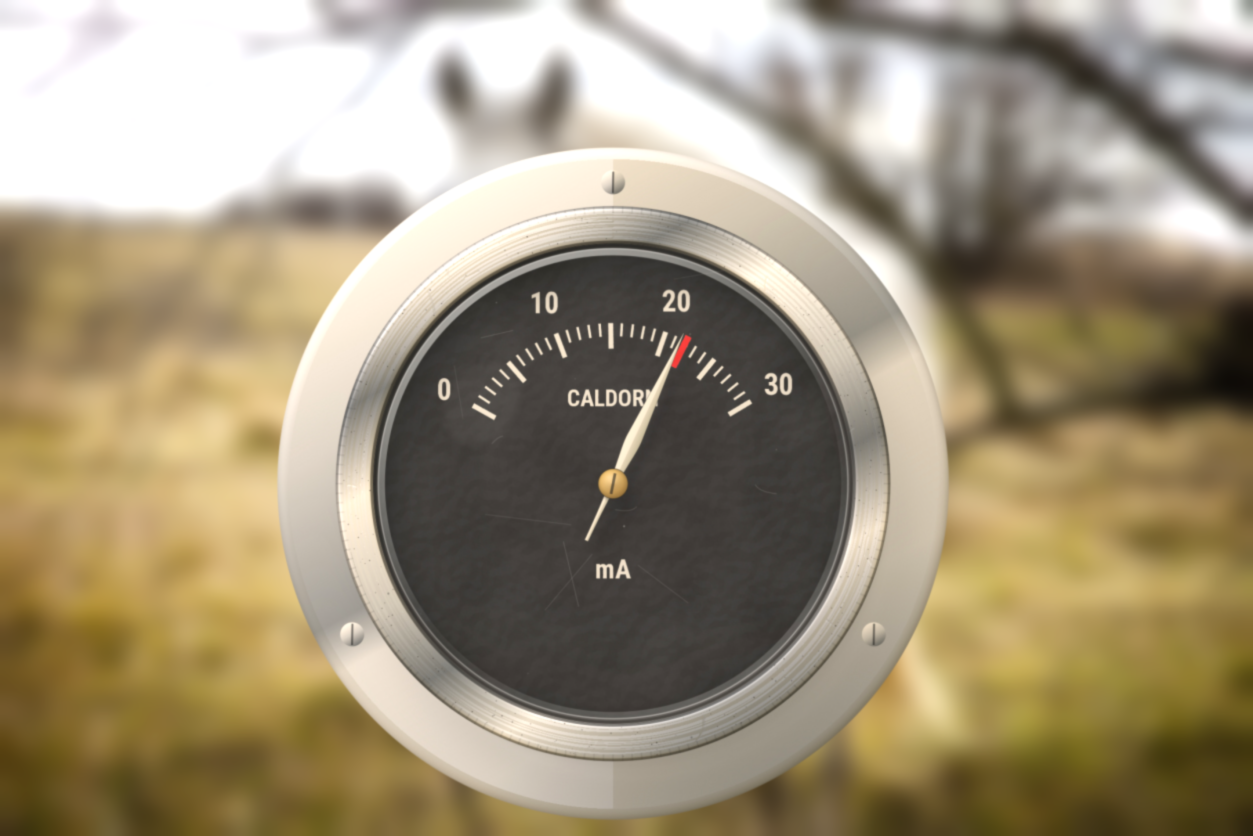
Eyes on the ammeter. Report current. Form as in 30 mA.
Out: 21.5 mA
